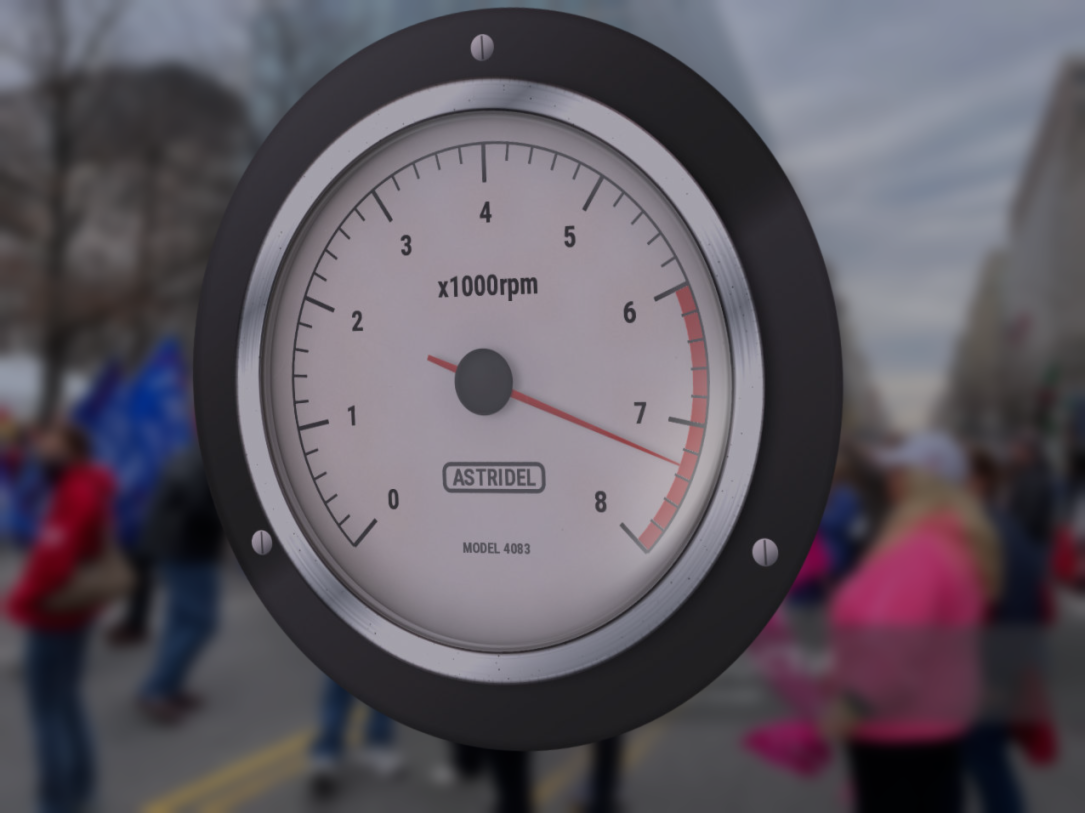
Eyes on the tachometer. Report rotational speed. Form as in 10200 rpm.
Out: 7300 rpm
